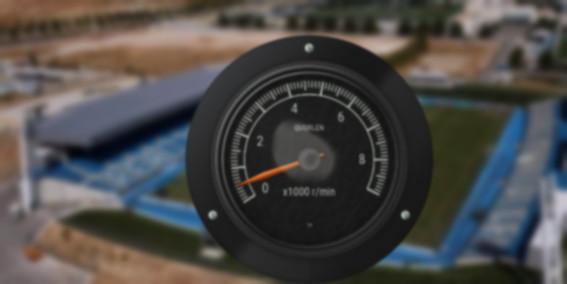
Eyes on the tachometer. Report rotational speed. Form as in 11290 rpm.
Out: 500 rpm
